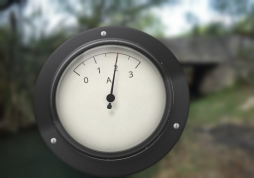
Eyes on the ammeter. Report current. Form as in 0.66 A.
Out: 2 A
